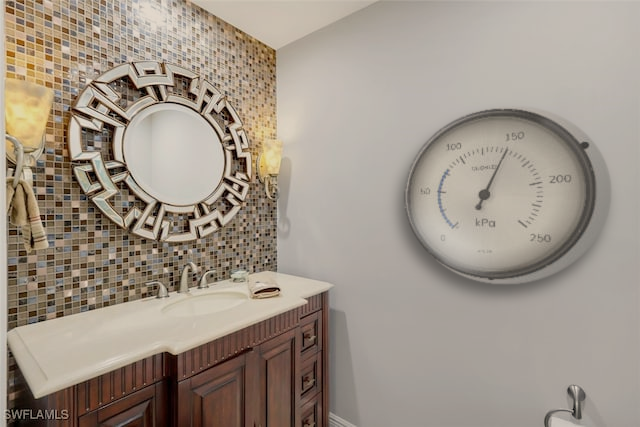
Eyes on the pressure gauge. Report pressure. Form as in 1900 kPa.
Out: 150 kPa
